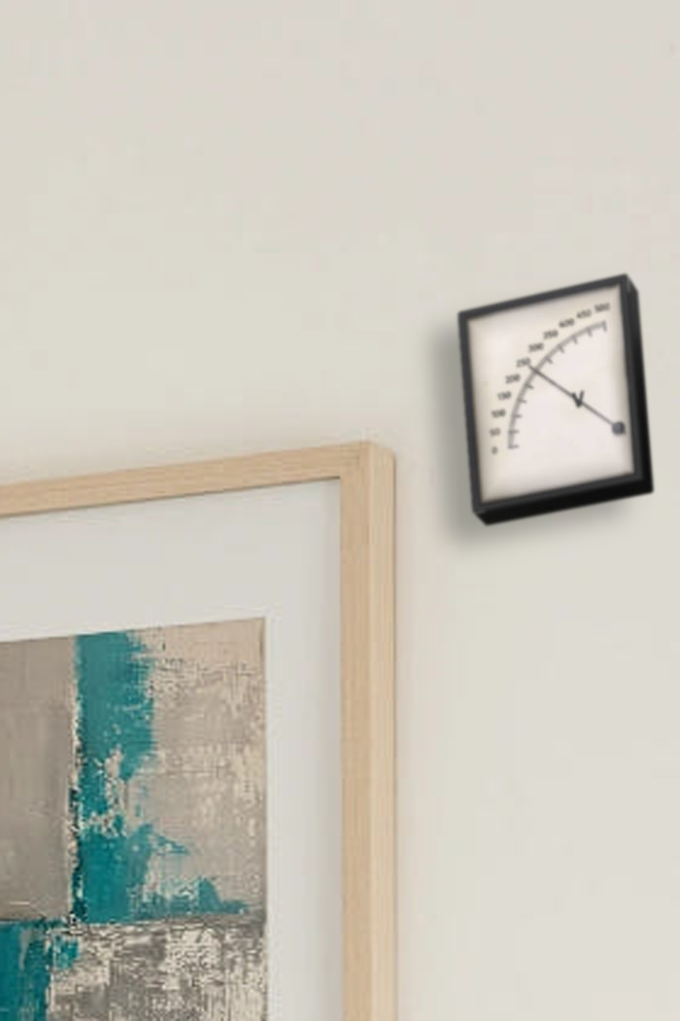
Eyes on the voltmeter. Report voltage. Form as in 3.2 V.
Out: 250 V
